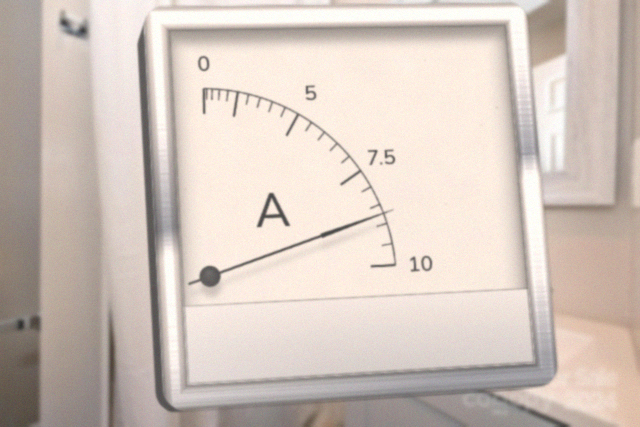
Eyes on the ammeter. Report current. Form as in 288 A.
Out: 8.75 A
